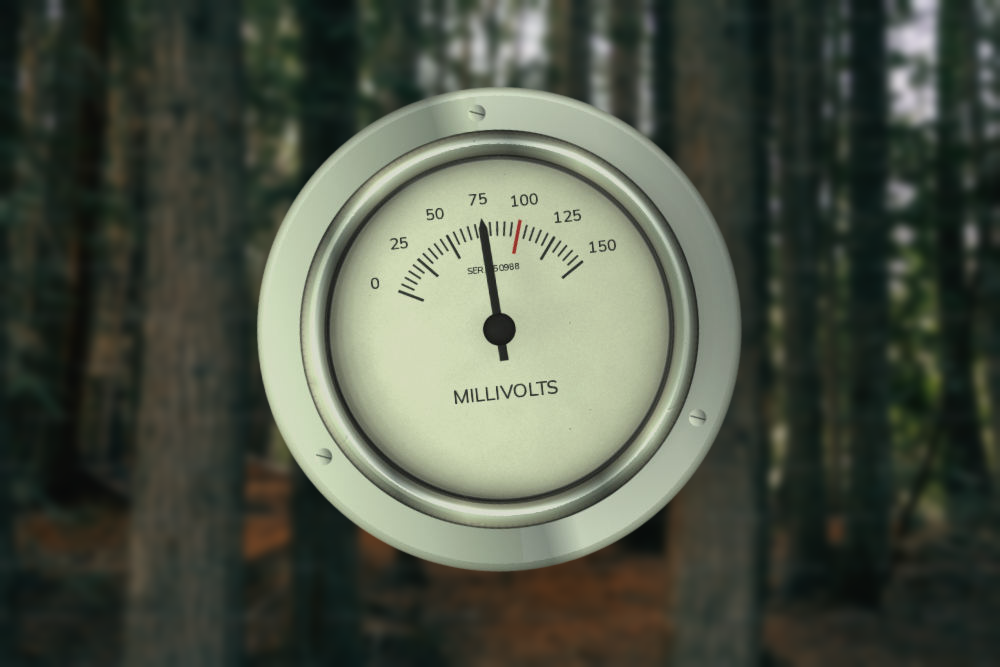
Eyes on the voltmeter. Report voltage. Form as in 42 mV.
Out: 75 mV
